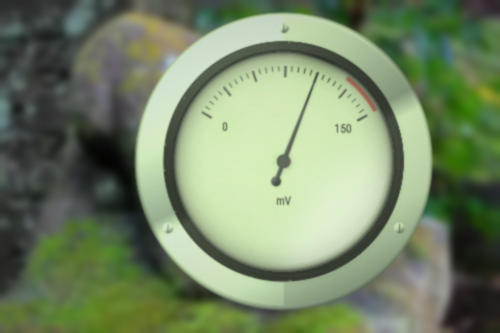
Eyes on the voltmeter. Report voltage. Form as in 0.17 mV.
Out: 100 mV
